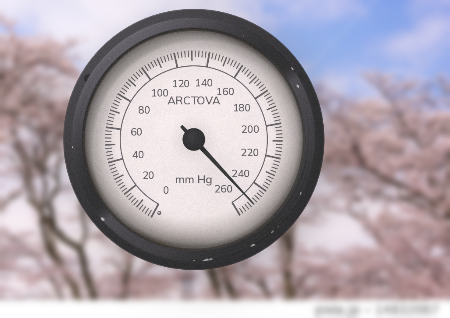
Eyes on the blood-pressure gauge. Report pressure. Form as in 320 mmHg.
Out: 250 mmHg
